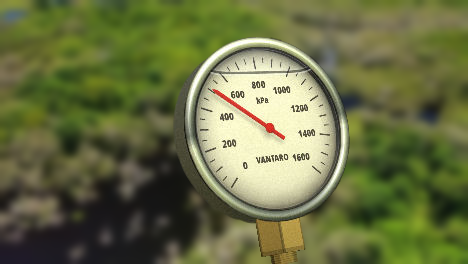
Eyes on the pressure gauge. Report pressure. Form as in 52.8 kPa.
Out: 500 kPa
